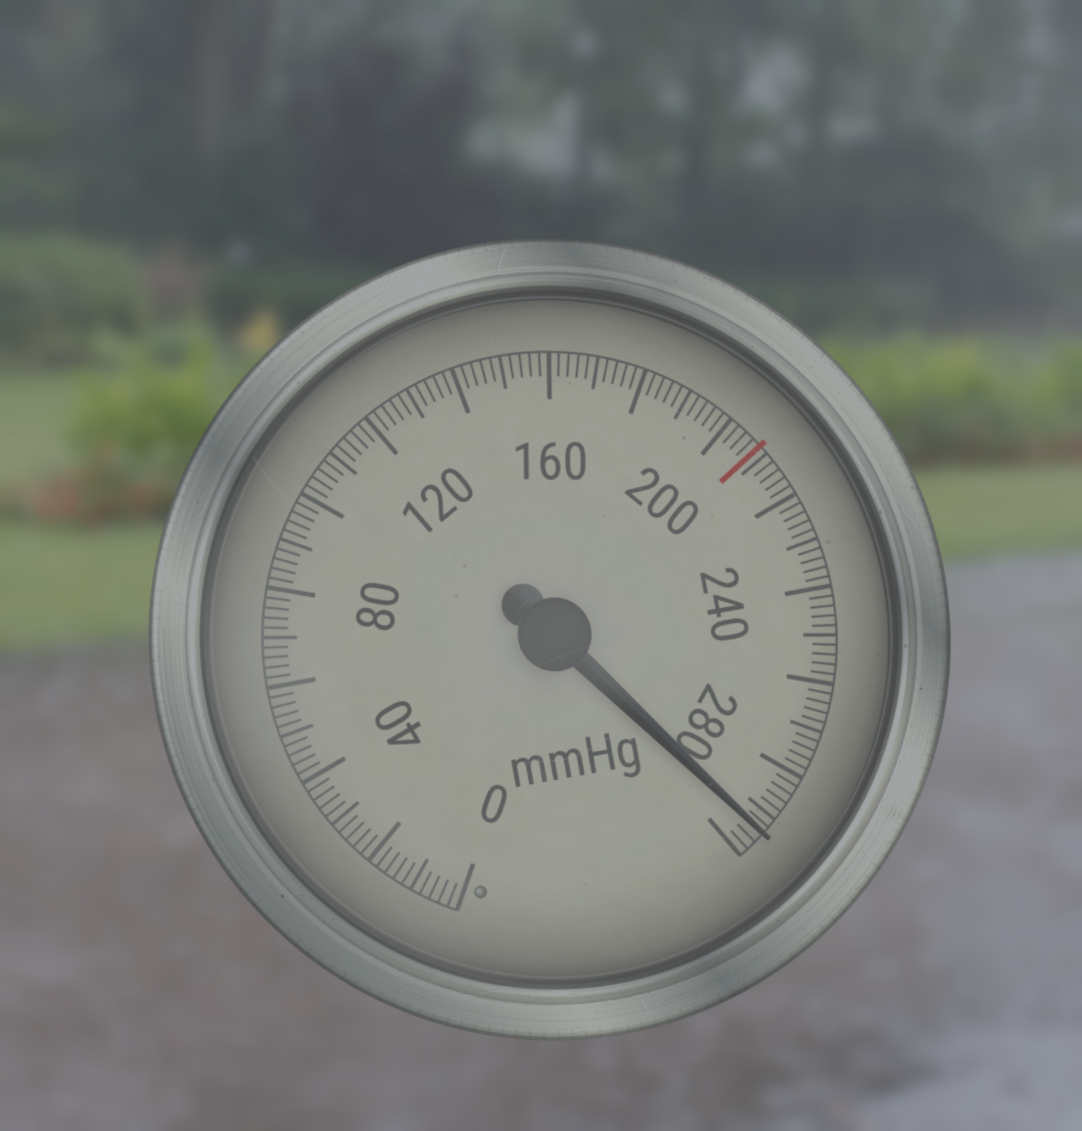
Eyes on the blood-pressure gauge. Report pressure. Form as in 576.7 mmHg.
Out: 294 mmHg
